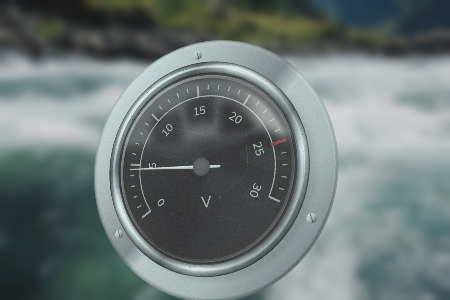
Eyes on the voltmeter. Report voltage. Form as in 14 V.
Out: 4.5 V
